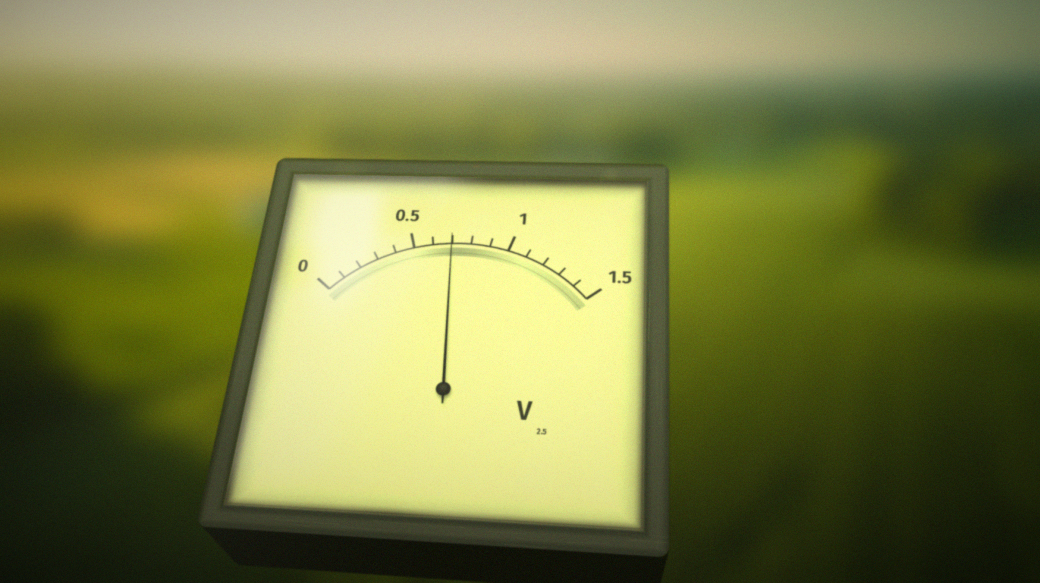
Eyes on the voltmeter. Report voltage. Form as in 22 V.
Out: 0.7 V
